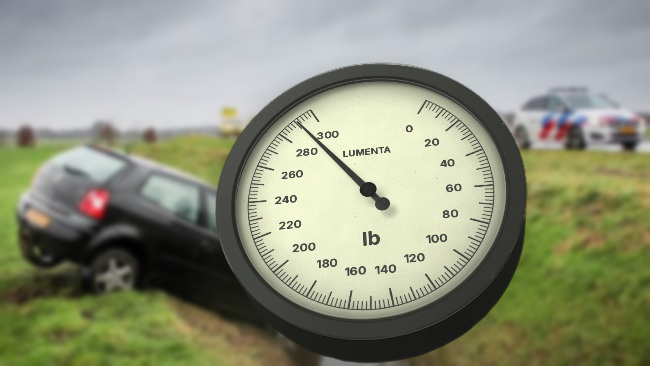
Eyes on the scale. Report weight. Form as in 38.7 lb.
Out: 290 lb
